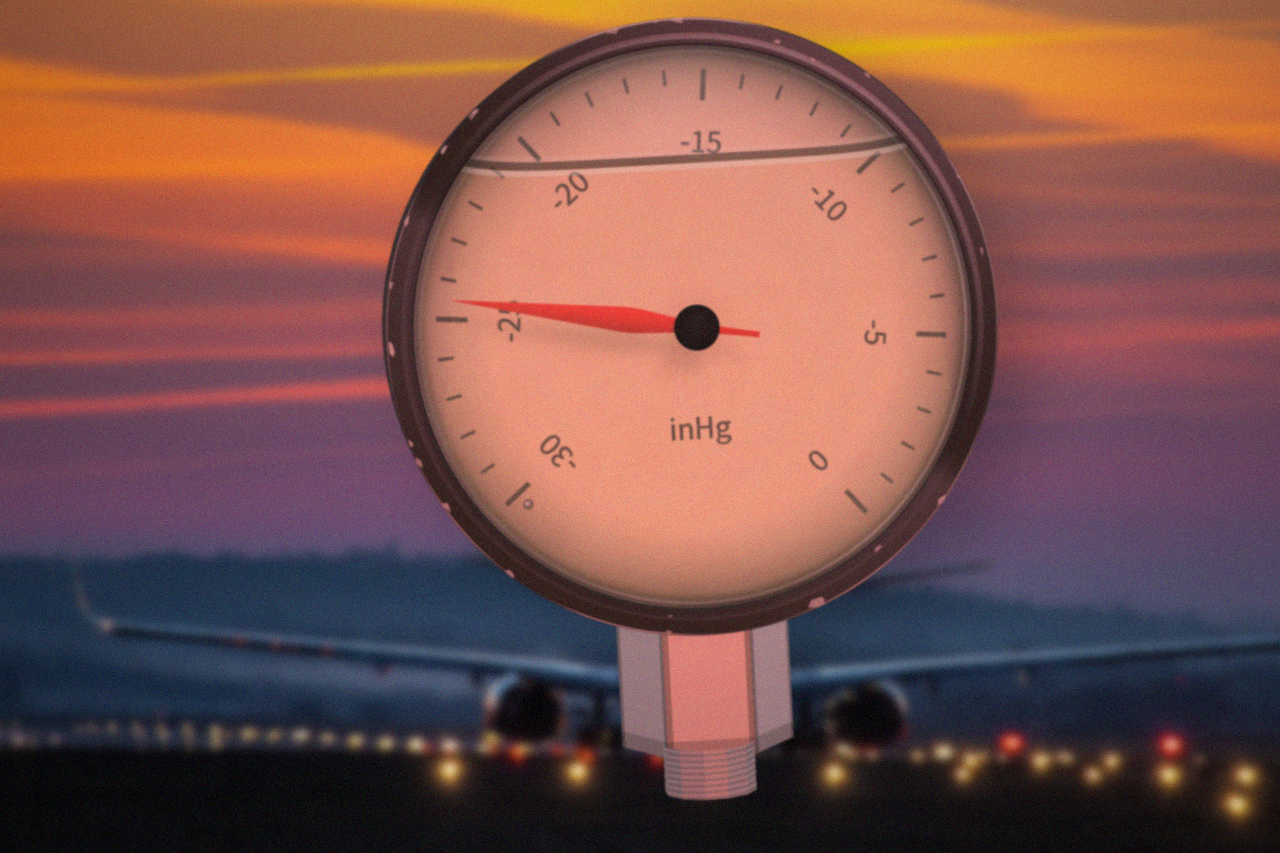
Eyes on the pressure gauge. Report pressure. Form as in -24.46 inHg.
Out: -24.5 inHg
